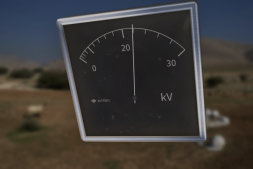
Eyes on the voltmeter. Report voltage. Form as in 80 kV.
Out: 22 kV
